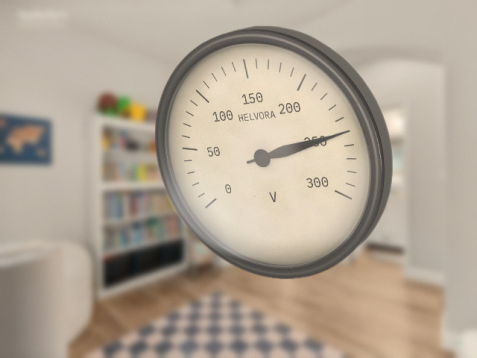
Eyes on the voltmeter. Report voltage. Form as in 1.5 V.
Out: 250 V
